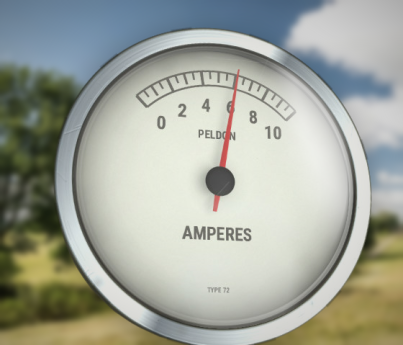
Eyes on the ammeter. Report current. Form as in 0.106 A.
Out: 6 A
